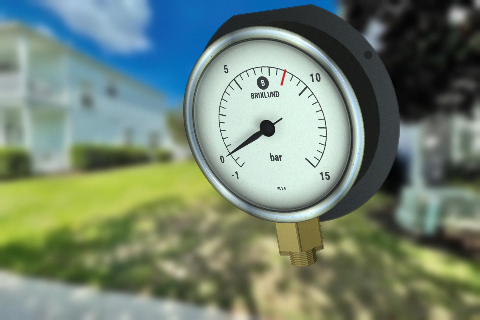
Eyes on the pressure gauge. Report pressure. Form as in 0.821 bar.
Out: 0 bar
